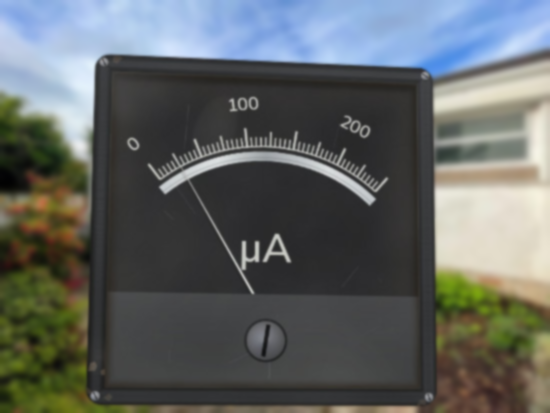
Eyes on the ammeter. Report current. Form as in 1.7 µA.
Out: 25 µA
